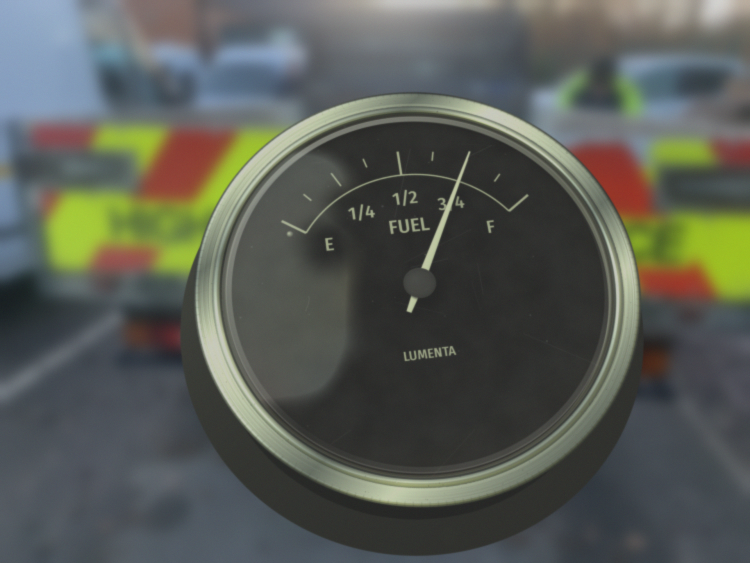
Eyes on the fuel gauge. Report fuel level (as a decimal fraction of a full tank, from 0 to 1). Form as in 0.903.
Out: 0.75
